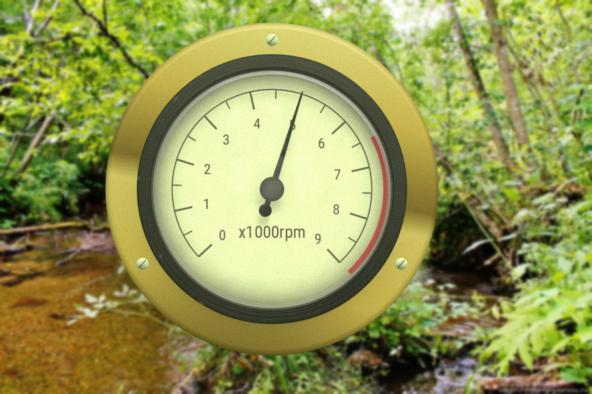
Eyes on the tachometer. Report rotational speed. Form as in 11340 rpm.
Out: 5000 rpm
